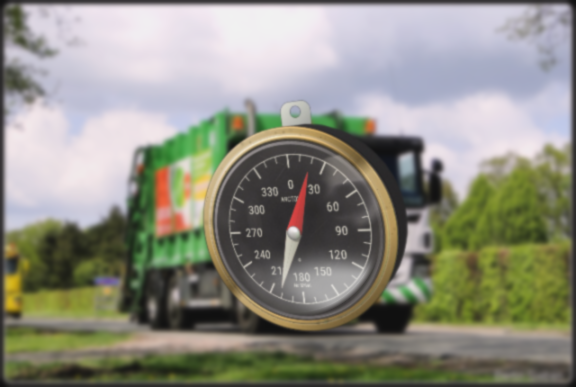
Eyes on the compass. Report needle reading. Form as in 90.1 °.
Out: 20 °
